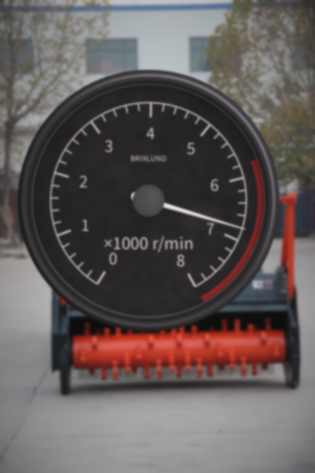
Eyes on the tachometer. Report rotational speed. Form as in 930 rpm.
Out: 6800 rpm
